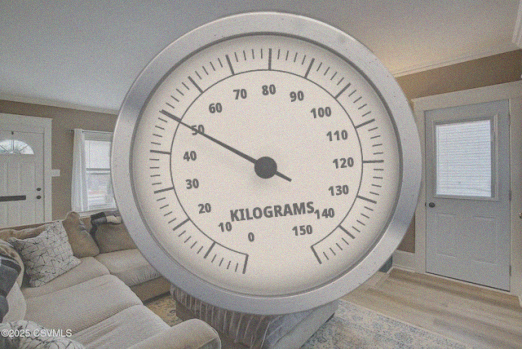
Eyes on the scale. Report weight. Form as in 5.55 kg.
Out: 50 kg
